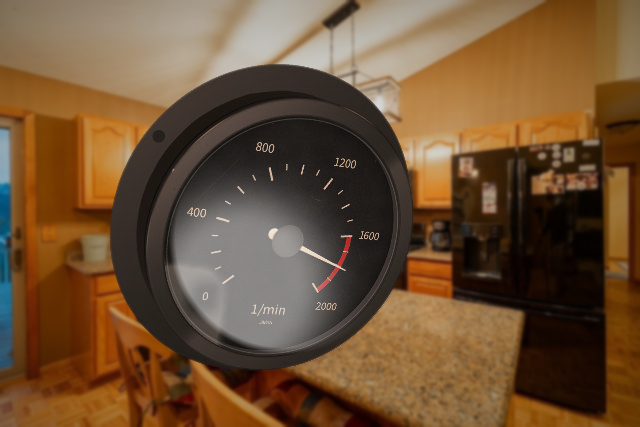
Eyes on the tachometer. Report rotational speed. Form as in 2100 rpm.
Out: 1800 rpm
